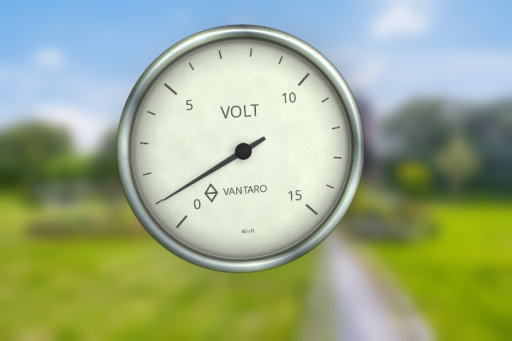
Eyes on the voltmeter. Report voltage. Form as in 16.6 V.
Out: 1 V
